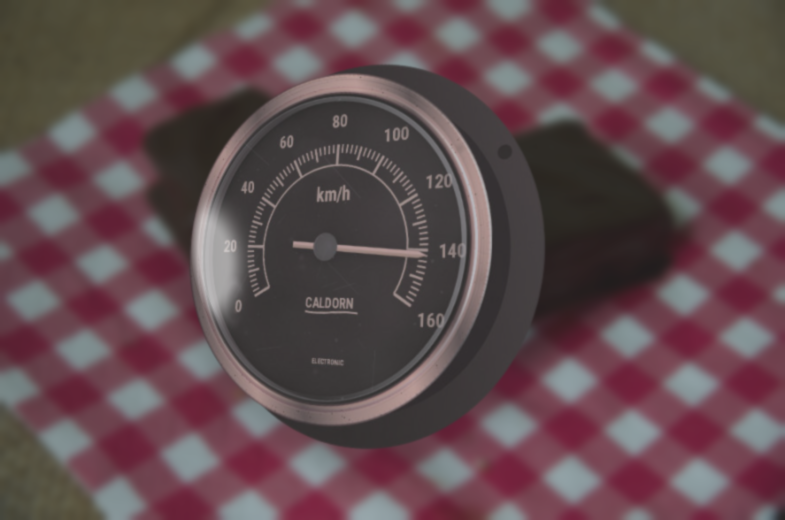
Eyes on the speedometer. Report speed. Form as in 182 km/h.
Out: 142 km/h
